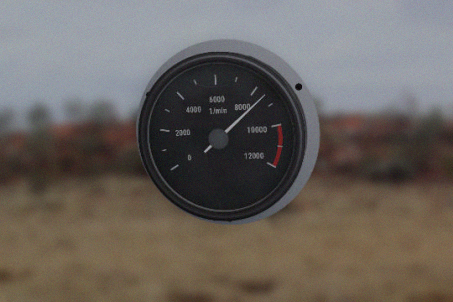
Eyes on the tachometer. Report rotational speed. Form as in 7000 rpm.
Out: 8500 rpm
